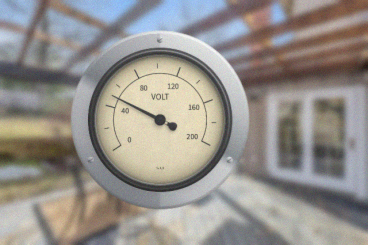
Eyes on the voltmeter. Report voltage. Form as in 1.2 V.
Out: 50 V
